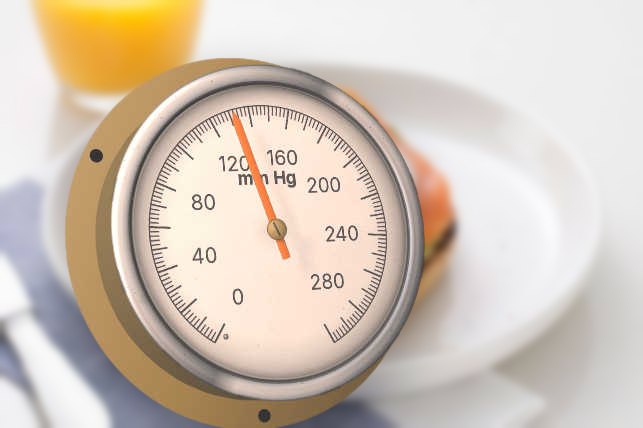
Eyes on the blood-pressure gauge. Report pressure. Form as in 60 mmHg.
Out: 130 mmHg
